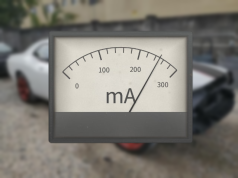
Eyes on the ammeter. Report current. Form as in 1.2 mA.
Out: 250 mA
